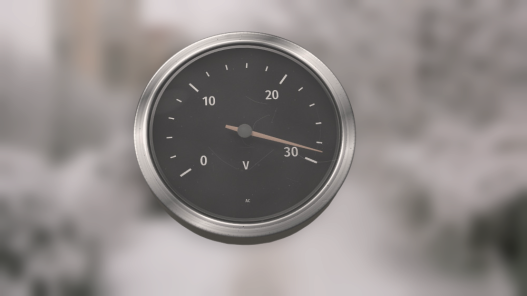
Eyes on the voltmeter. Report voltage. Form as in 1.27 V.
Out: 29 V
